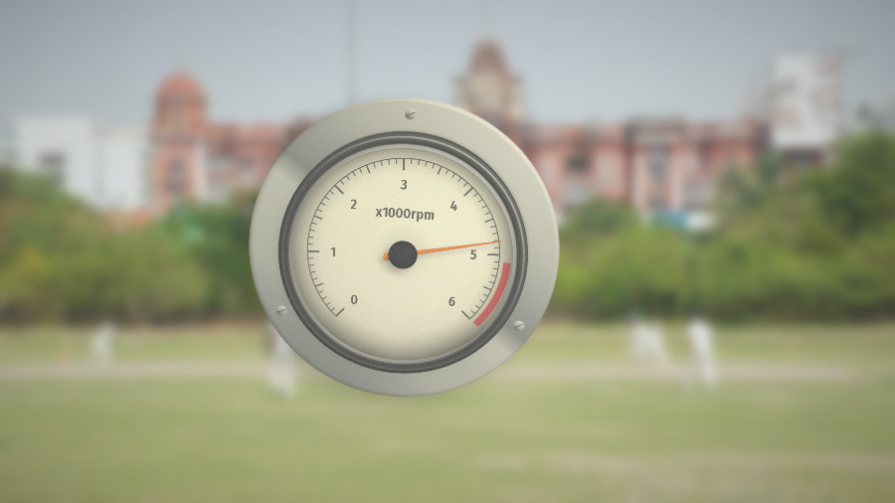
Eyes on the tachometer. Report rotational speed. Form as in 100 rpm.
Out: 4800 rpm
